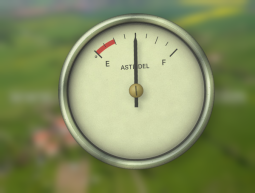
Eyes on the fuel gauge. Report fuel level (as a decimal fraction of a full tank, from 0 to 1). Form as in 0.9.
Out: 0.5
